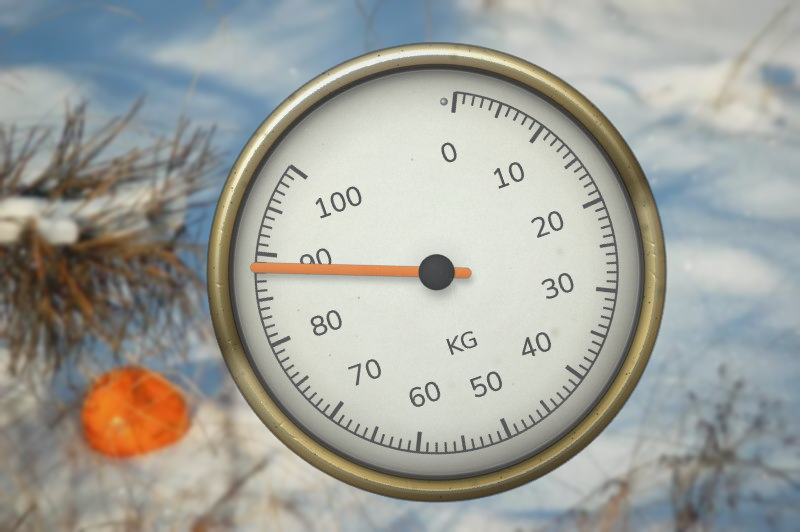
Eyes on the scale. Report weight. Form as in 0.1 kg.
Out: 88.5 kg
